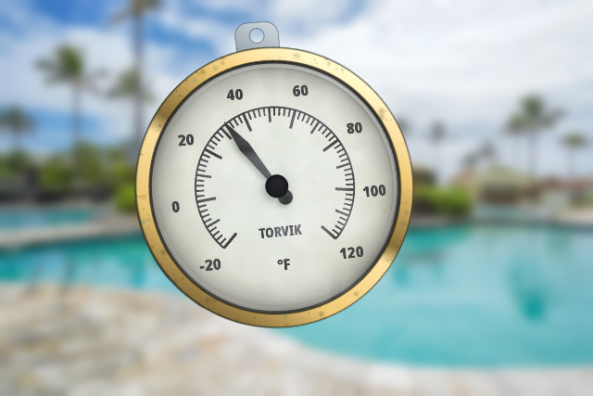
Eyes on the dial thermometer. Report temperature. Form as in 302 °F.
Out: 32 °F
